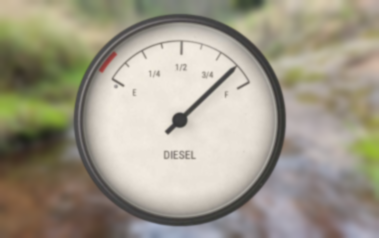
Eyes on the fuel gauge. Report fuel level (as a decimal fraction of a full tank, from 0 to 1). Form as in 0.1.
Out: 0.875
